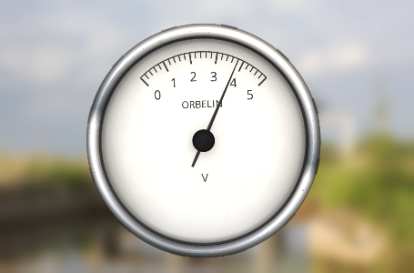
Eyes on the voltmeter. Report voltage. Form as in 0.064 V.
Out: 3.8 V
